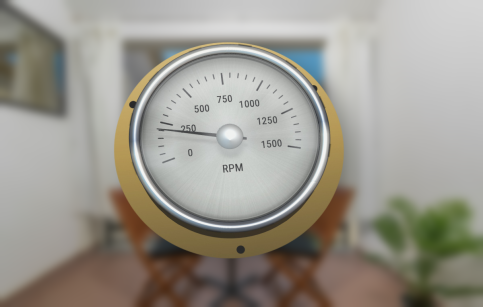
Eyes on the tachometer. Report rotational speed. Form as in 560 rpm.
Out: 200 rpm
